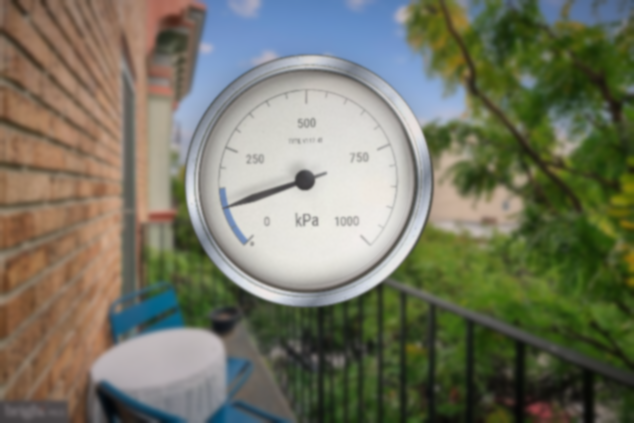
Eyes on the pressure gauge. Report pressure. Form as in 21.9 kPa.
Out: 100 kPa
